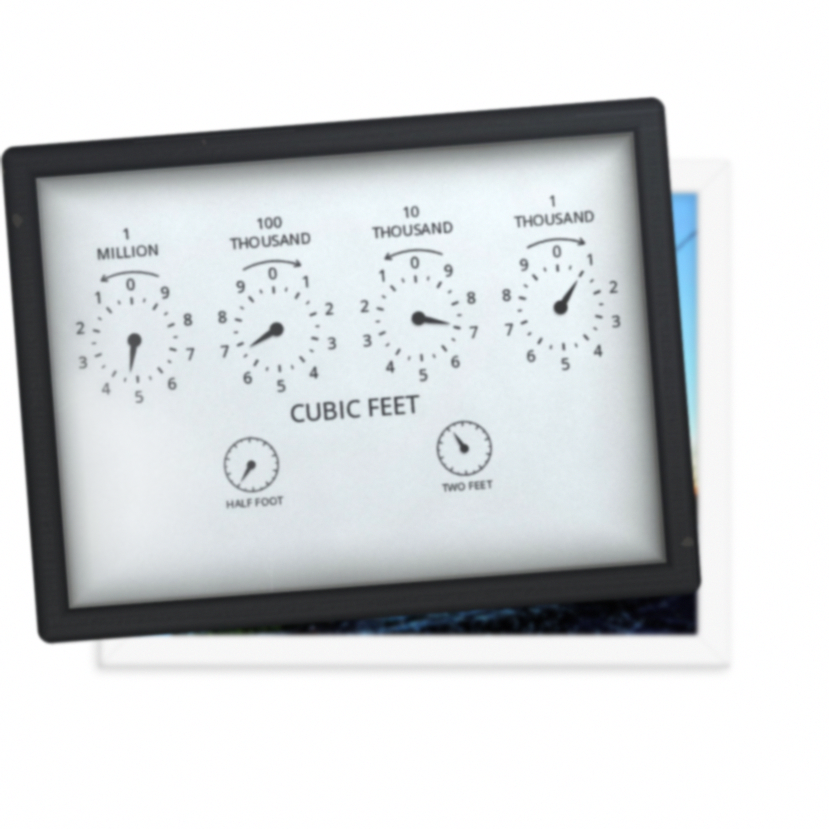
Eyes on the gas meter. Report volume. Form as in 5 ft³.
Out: 467100 ft³
